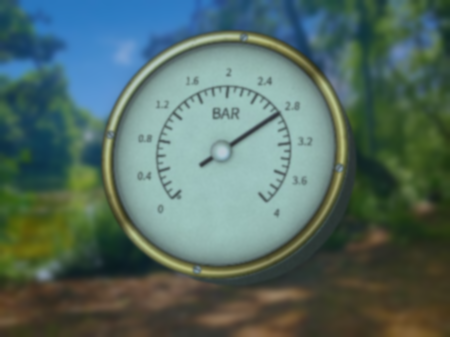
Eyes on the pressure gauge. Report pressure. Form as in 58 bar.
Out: 2.8 bar
